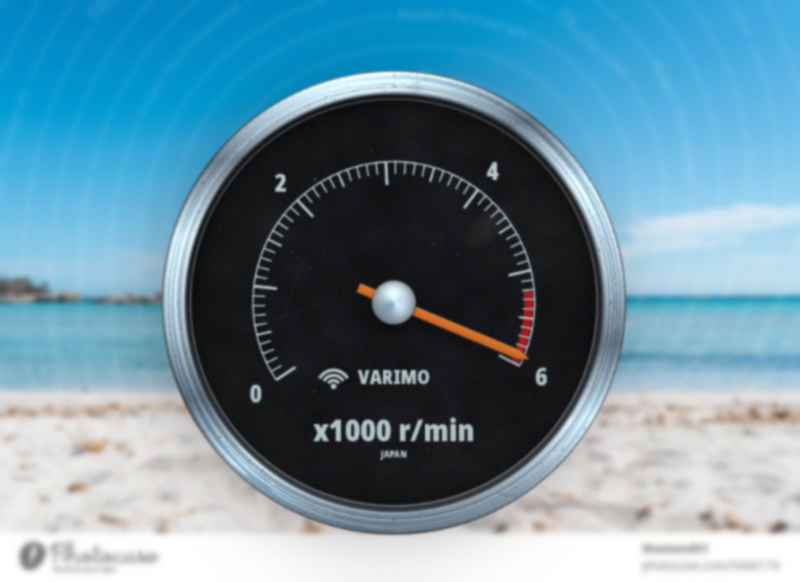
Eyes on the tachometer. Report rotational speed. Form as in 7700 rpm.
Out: 5900 rpm
